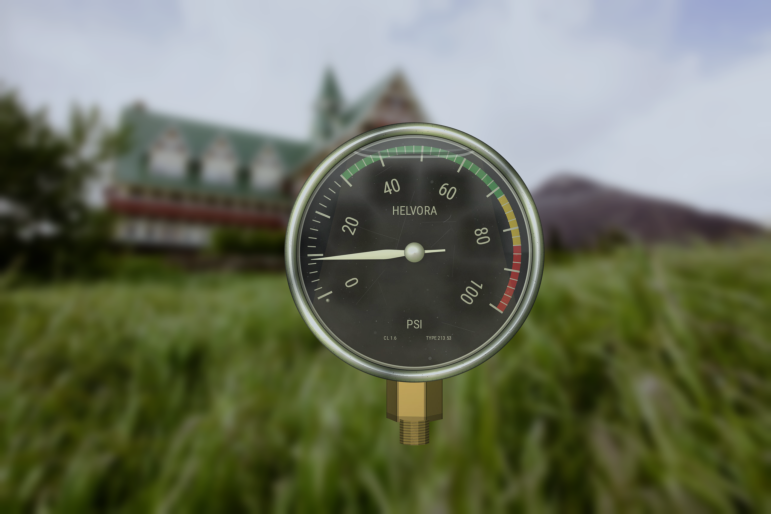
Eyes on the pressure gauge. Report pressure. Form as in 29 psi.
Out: 9 psi
